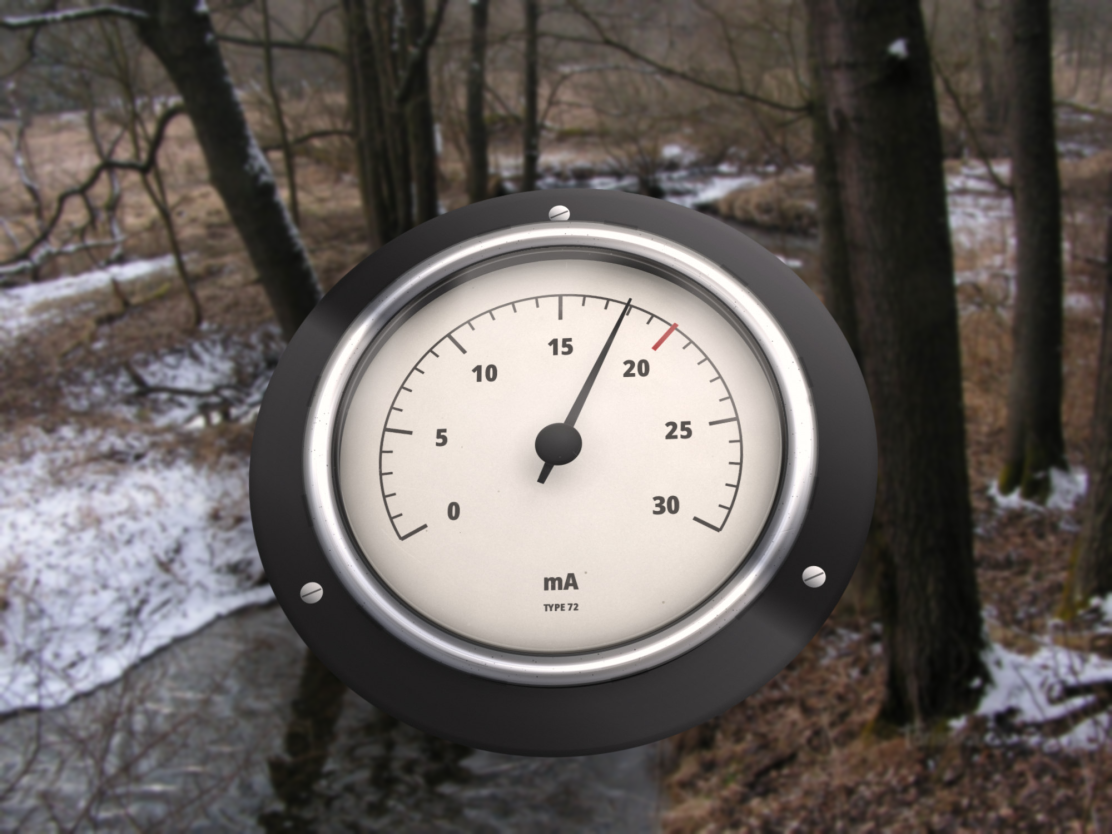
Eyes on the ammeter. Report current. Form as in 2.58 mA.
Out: 18 mA
